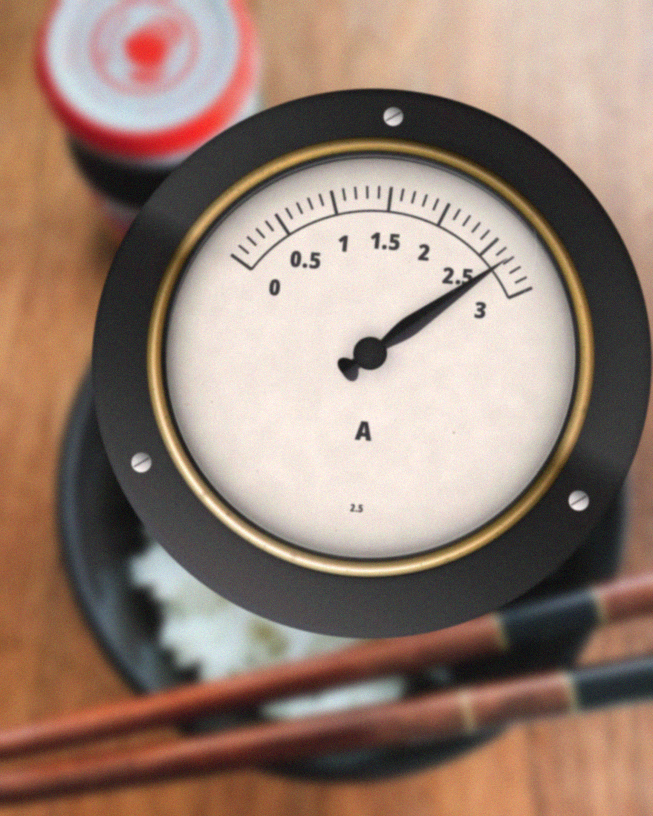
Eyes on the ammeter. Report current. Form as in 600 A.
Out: 2.7 A
